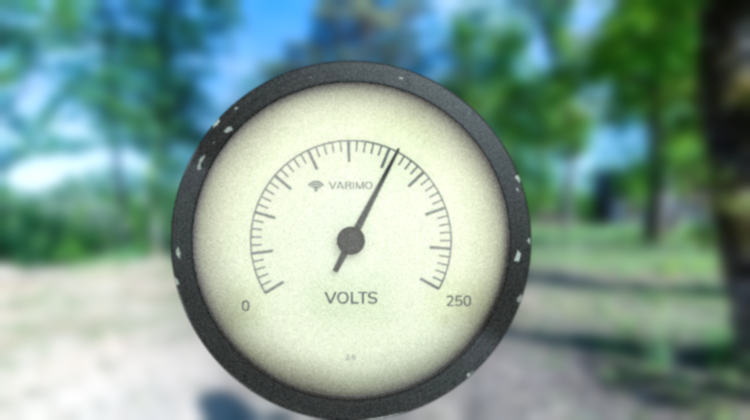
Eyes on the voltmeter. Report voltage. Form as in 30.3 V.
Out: 155 V
